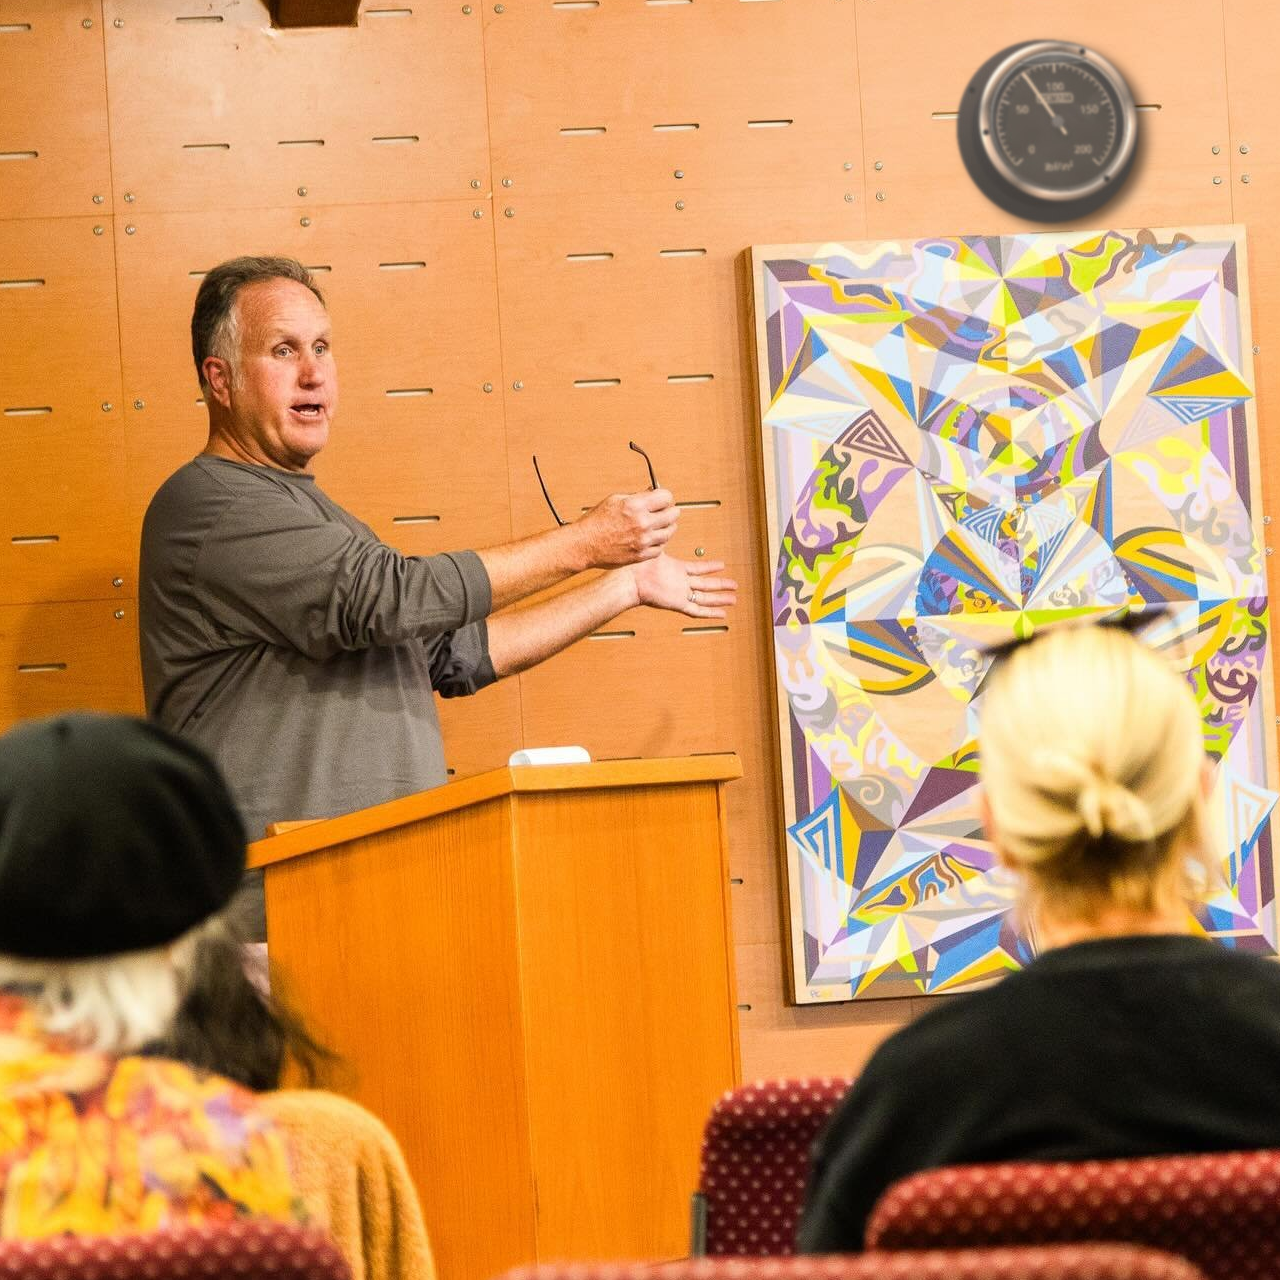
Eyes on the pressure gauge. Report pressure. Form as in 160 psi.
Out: 75 psi
